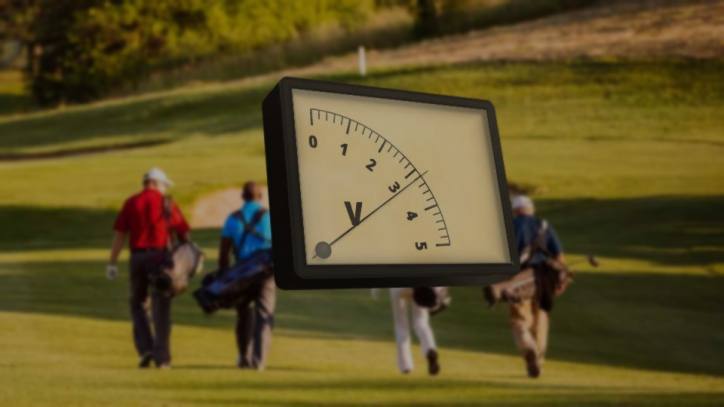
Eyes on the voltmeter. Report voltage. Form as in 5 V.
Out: 3.2 V
